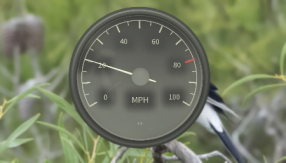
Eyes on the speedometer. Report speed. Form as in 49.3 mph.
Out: 20 mph
